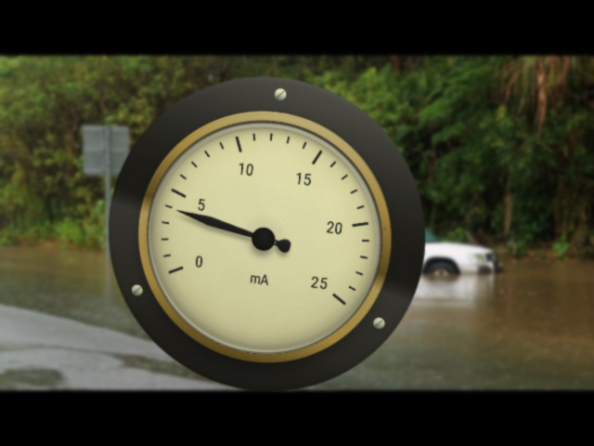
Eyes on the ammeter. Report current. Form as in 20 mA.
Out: 4 mA
